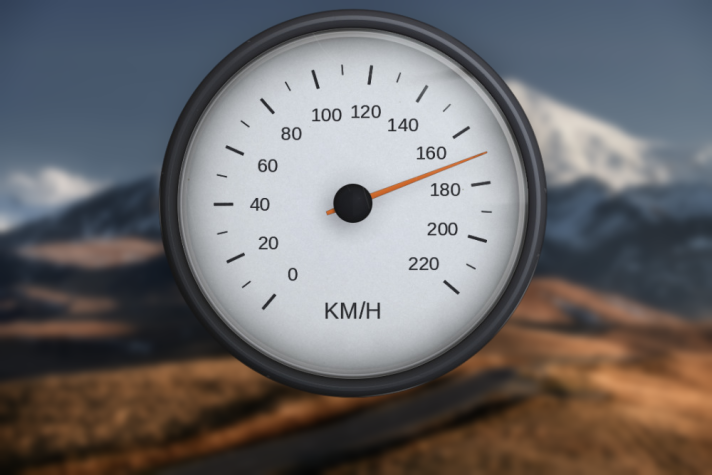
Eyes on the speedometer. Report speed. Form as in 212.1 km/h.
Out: 170 km/h
